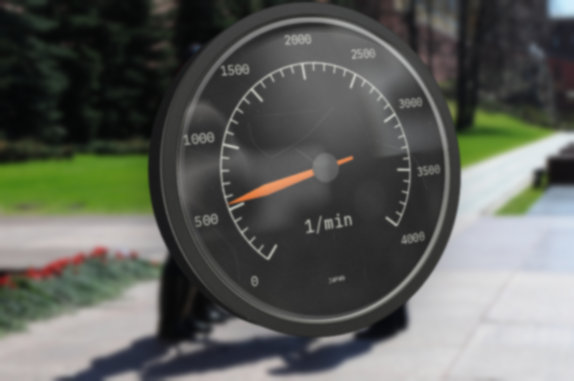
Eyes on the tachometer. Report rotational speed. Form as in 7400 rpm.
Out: 550 rpm
